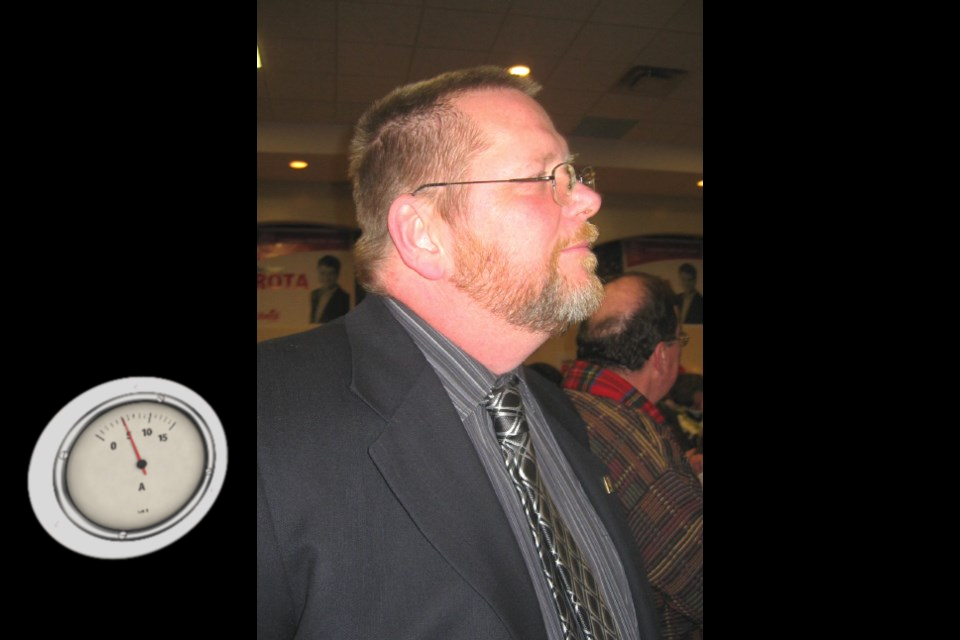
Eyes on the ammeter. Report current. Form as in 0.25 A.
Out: 5 A
